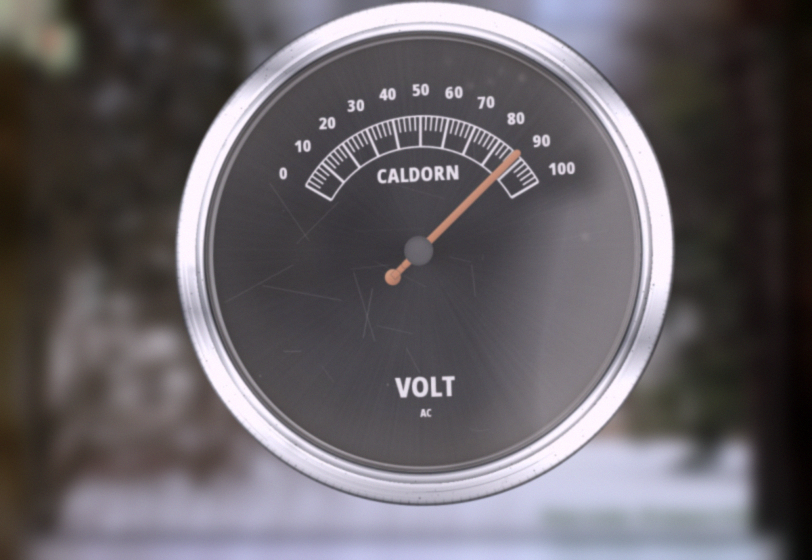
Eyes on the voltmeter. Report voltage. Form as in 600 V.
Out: 88 V
